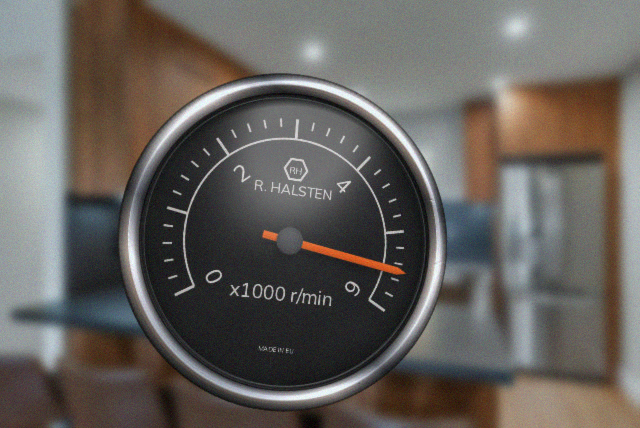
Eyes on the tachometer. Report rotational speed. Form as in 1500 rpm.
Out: 5500 rpm
